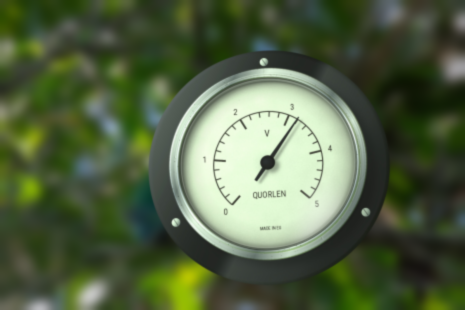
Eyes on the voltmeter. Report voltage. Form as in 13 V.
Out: 3.2 V
